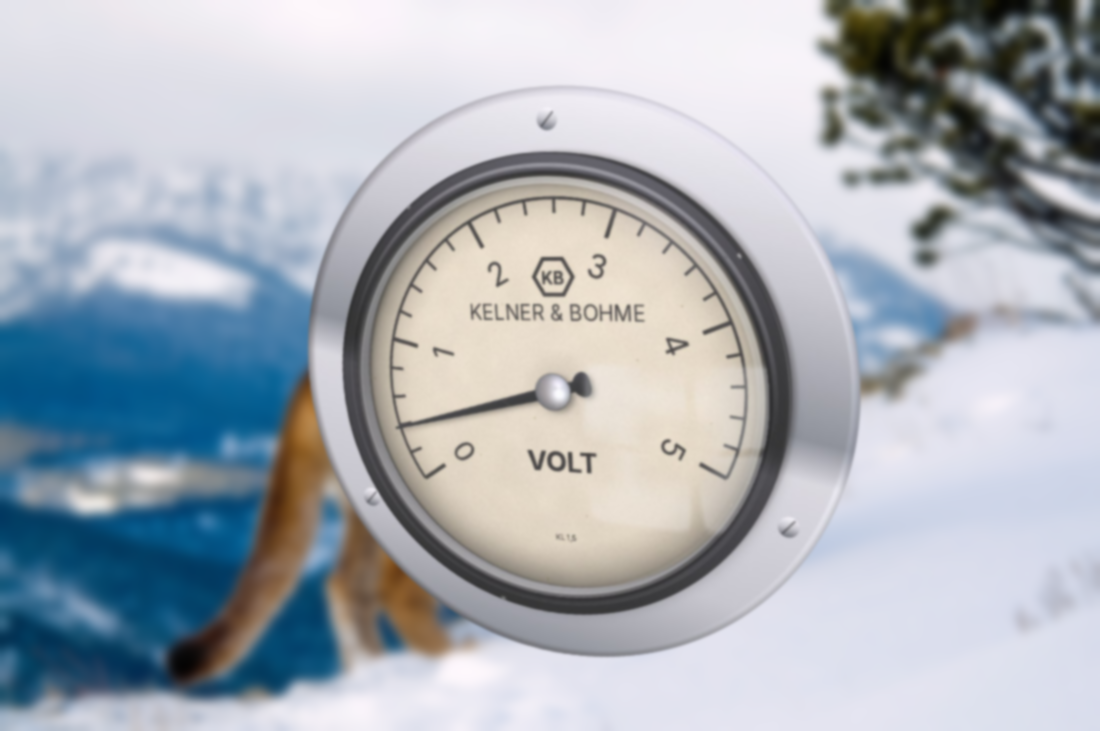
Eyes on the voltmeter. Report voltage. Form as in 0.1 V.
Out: 0.4 V
